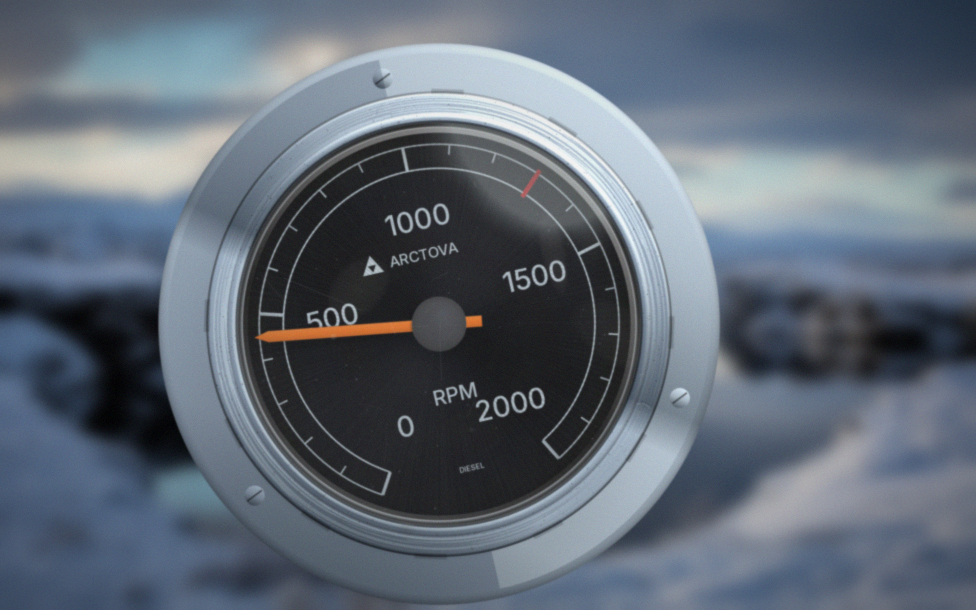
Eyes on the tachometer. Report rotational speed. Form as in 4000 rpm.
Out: 450 rpm
